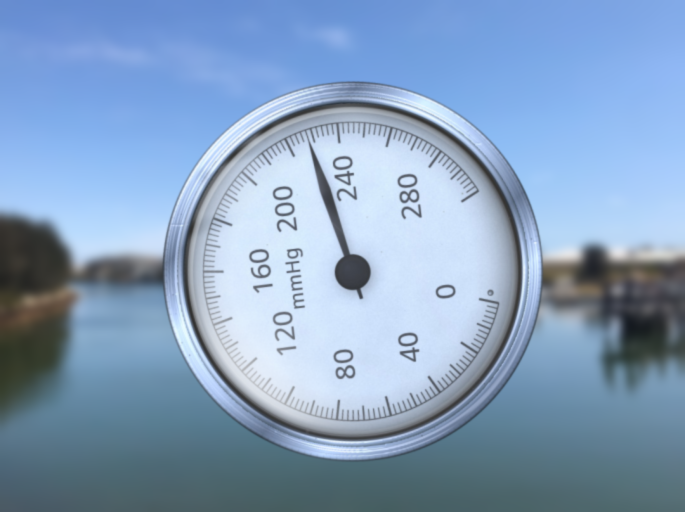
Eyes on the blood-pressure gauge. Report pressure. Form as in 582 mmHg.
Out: 228 mmHg
